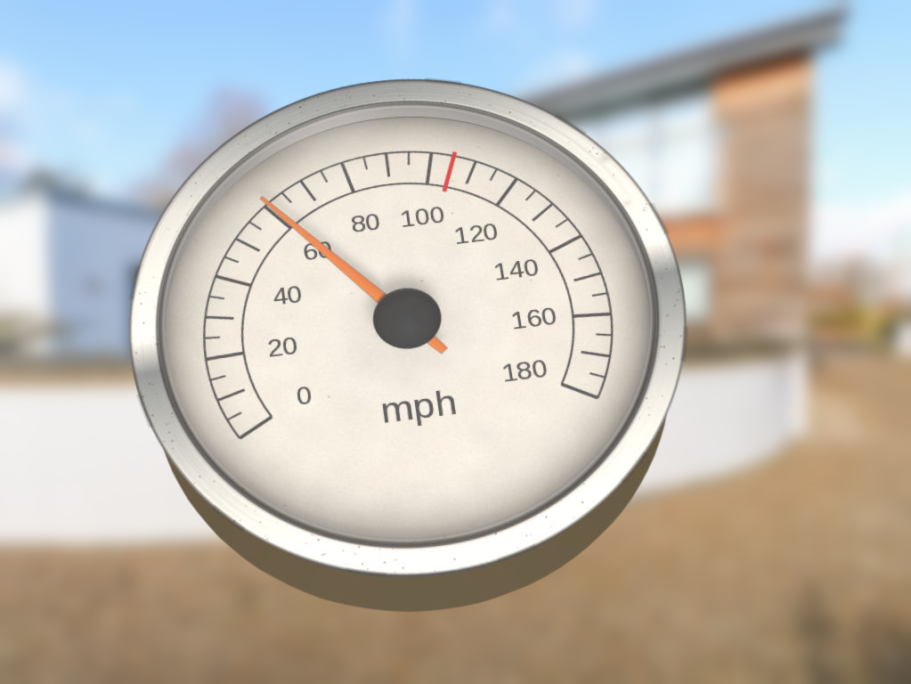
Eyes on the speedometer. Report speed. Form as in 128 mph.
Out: 60 mph
